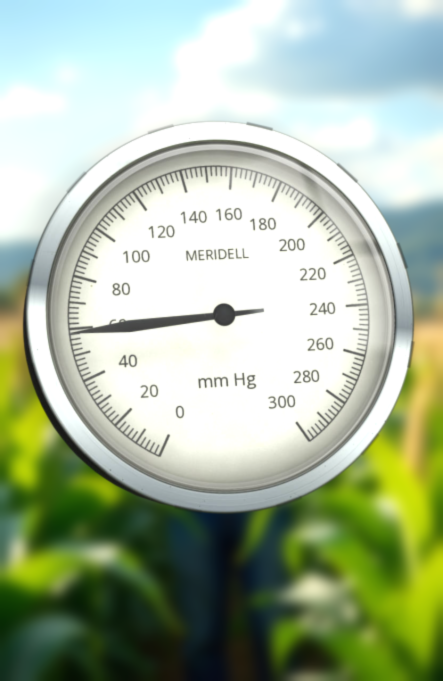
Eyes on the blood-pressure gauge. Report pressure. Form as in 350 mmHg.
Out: 58 mmHg
